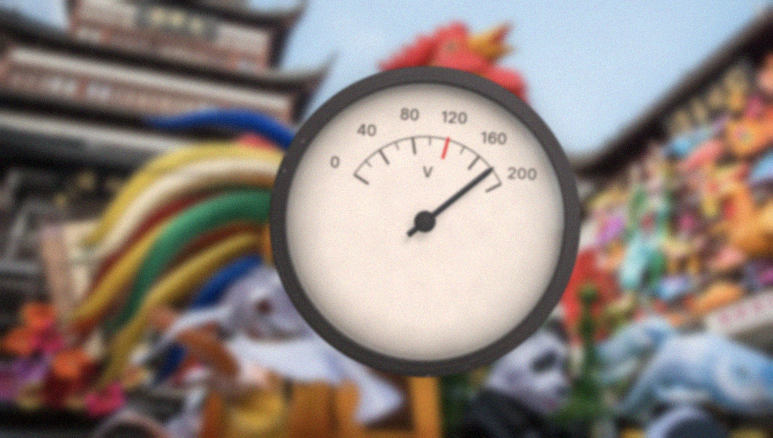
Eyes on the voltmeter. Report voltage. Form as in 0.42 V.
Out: 180 V
